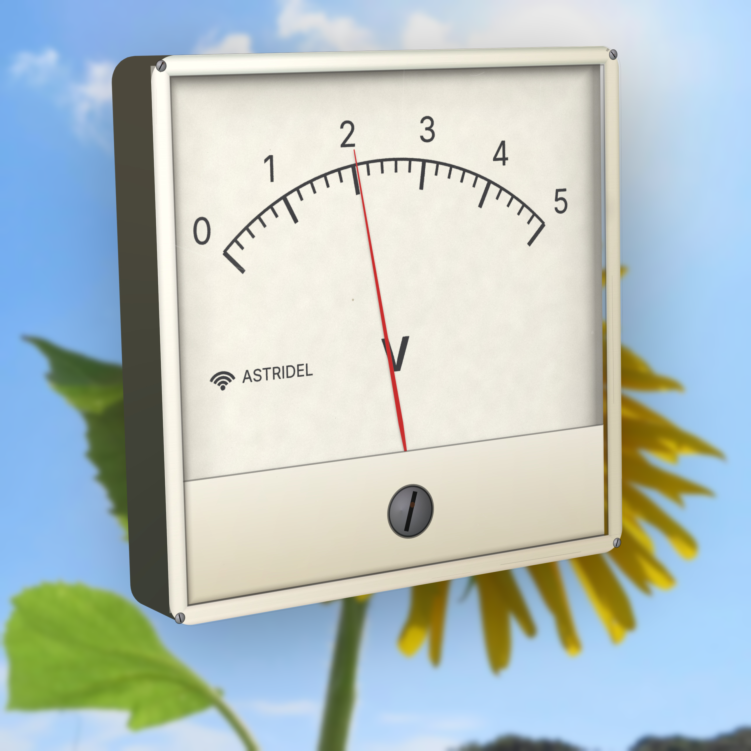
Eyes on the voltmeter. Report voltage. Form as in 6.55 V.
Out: 2 V
